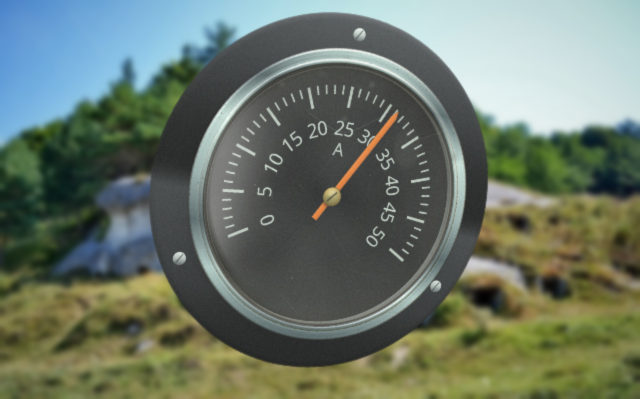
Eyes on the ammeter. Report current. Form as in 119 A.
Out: 31 A
